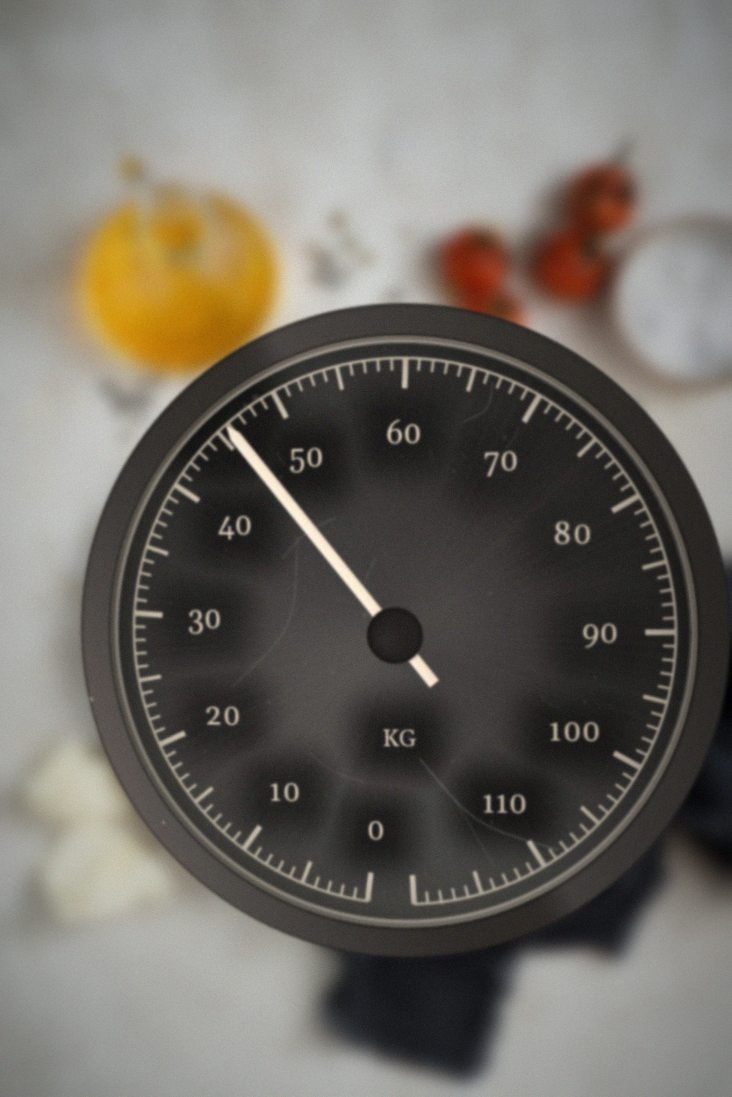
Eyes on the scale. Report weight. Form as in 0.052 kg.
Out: 46 kg
